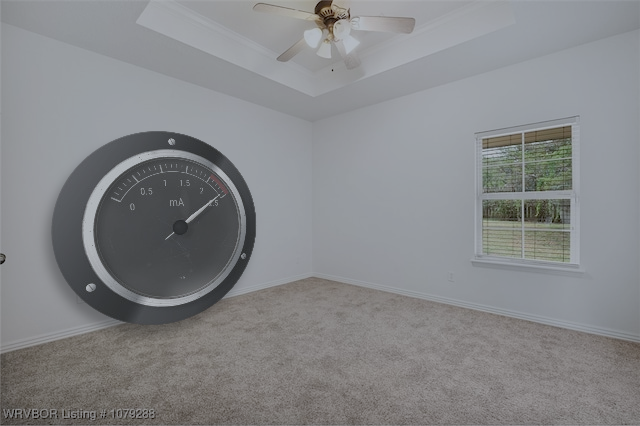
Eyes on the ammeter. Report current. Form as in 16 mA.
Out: 2.4 mA
